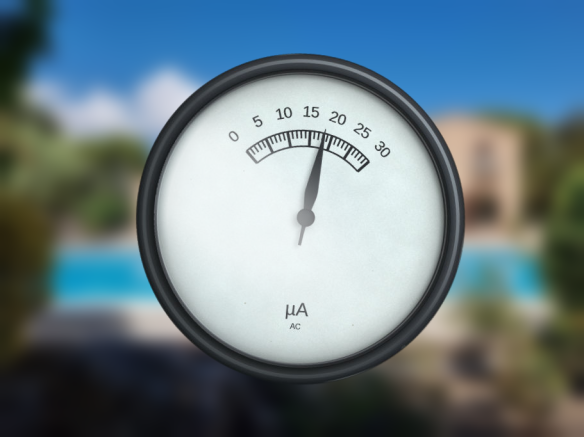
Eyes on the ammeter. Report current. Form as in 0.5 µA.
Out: 18 µA
